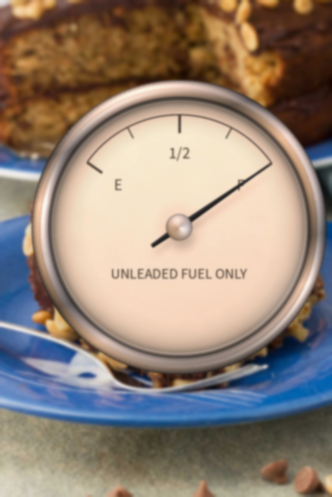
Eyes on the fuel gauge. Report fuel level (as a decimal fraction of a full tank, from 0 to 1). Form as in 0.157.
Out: 1
